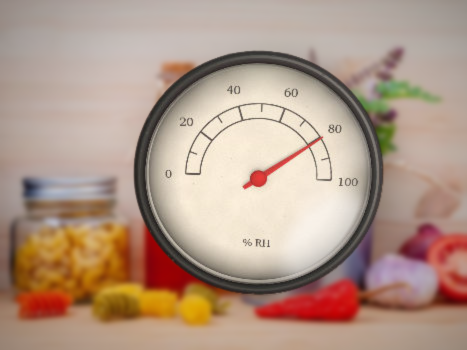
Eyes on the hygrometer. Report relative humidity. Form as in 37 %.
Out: 80 %
